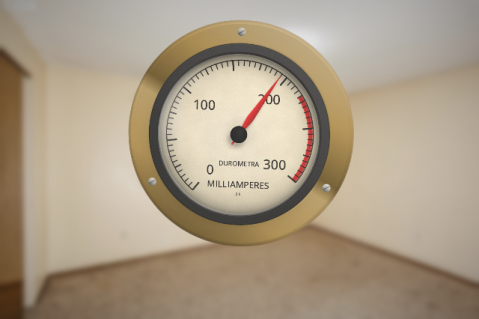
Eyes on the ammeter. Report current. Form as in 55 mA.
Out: 195 mA
